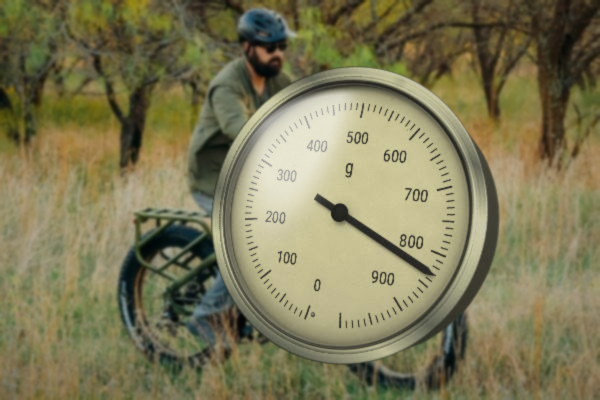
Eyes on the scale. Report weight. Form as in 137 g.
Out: 830 g
